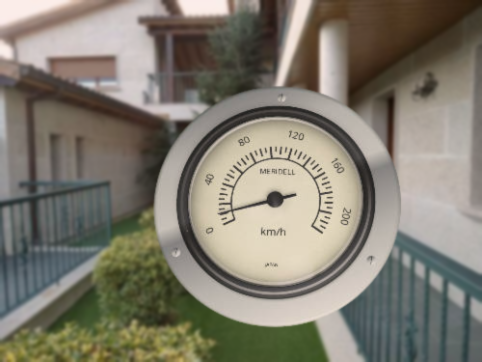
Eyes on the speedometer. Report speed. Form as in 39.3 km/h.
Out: 10 km/h
